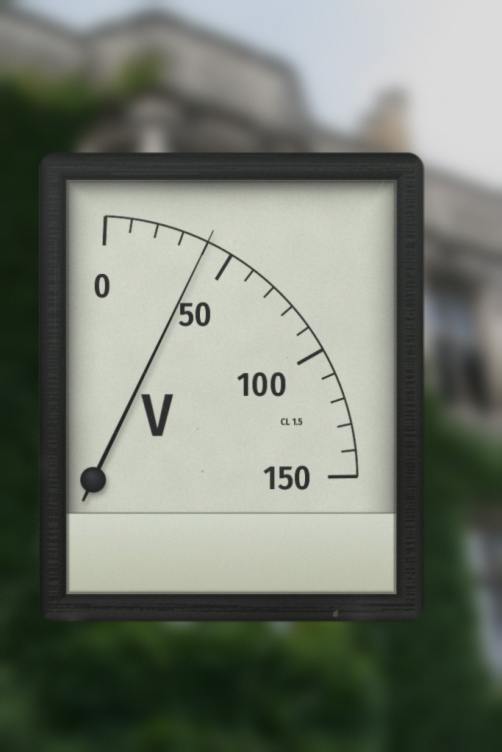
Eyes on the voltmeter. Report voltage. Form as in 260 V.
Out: 40 V
